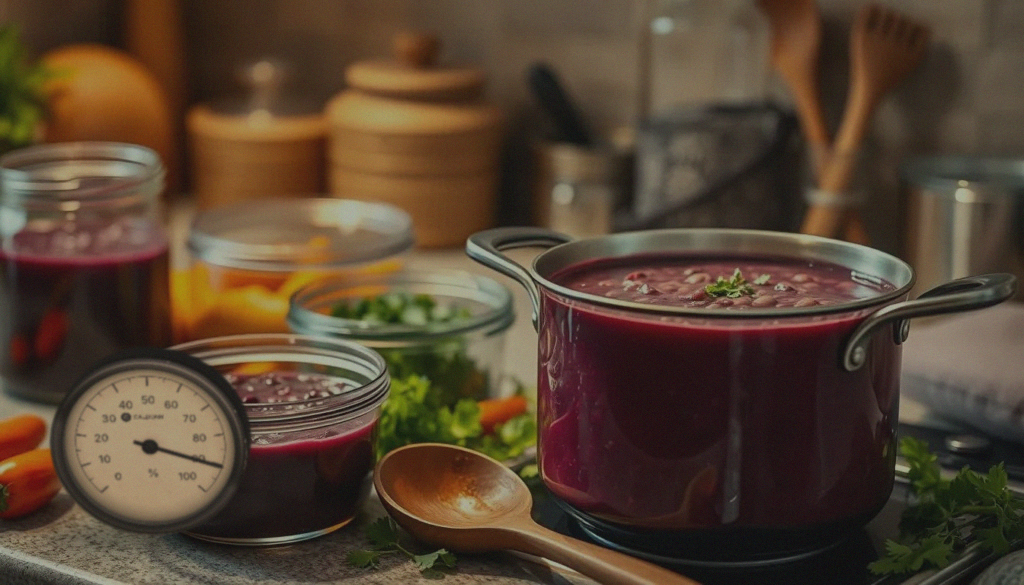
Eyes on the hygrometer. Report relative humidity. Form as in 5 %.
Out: 90 %
